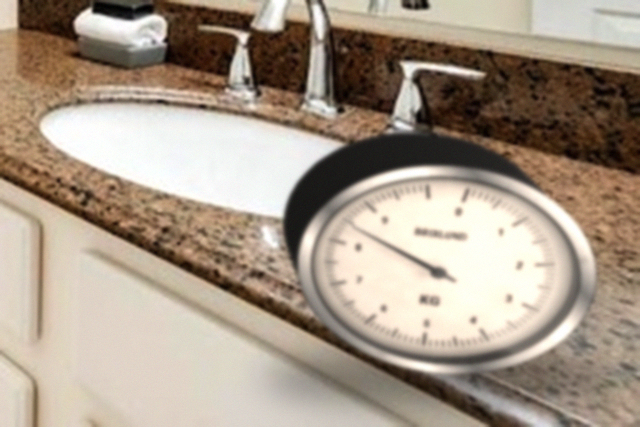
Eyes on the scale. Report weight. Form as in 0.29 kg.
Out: 8.5 kg
